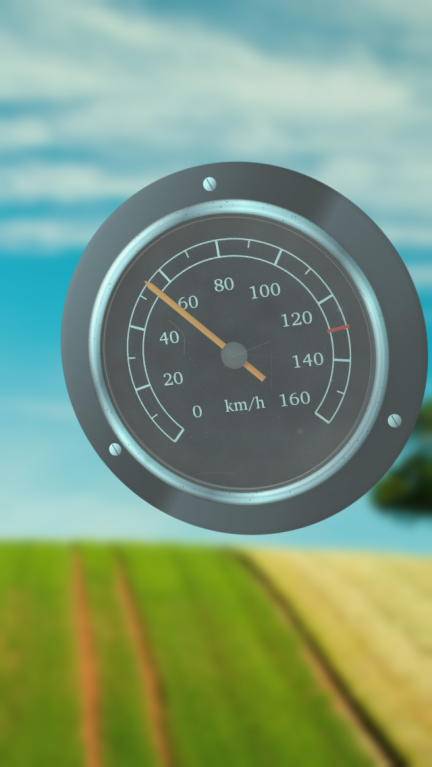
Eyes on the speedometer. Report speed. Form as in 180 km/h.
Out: 55 km/h
